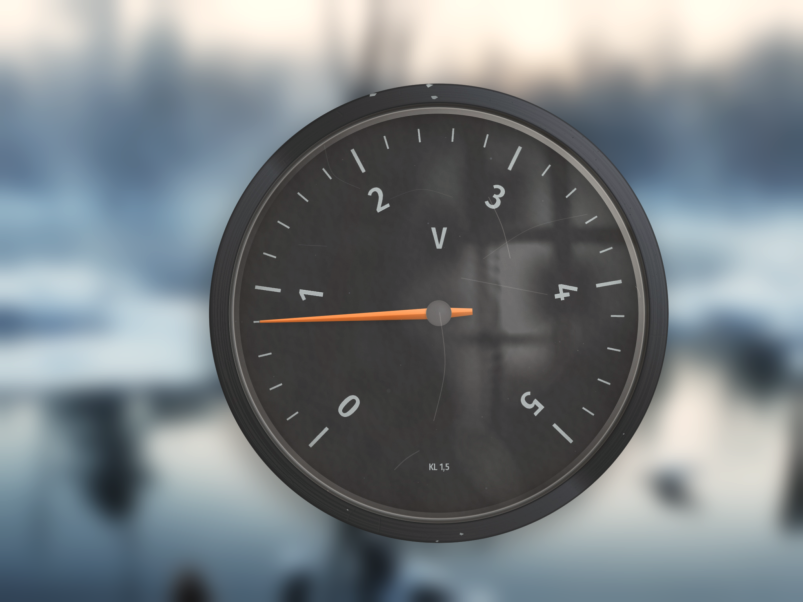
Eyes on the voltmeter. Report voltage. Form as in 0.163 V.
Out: 0.8 V
